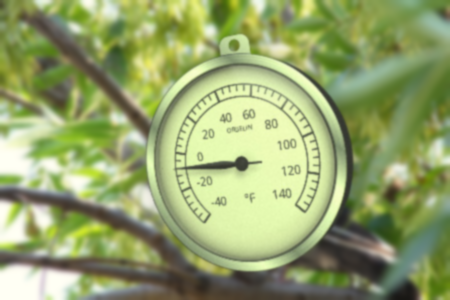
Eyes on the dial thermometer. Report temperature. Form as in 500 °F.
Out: -8 °F
